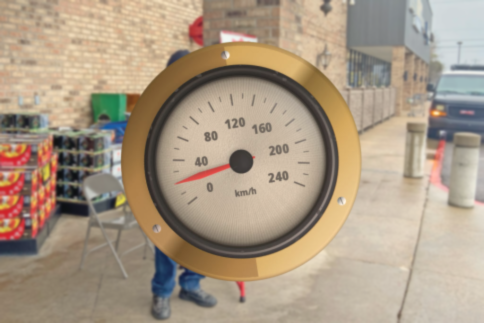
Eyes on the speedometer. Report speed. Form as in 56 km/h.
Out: 20 km/h
